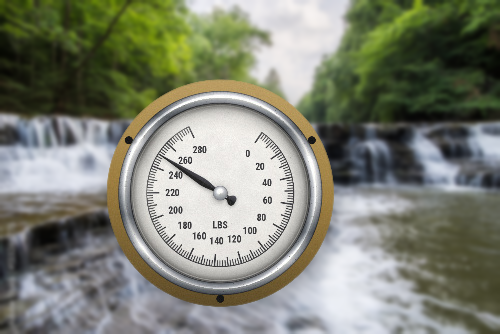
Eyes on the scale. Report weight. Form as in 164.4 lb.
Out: 250 lb
